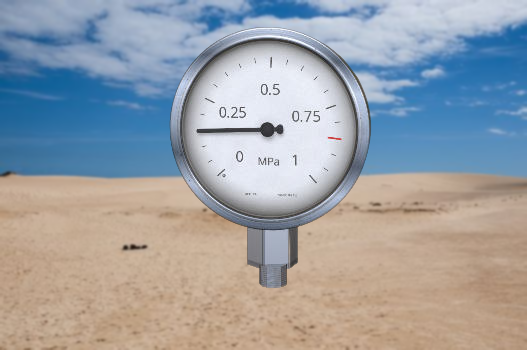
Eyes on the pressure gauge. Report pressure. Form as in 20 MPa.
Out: 0.15 MPa
